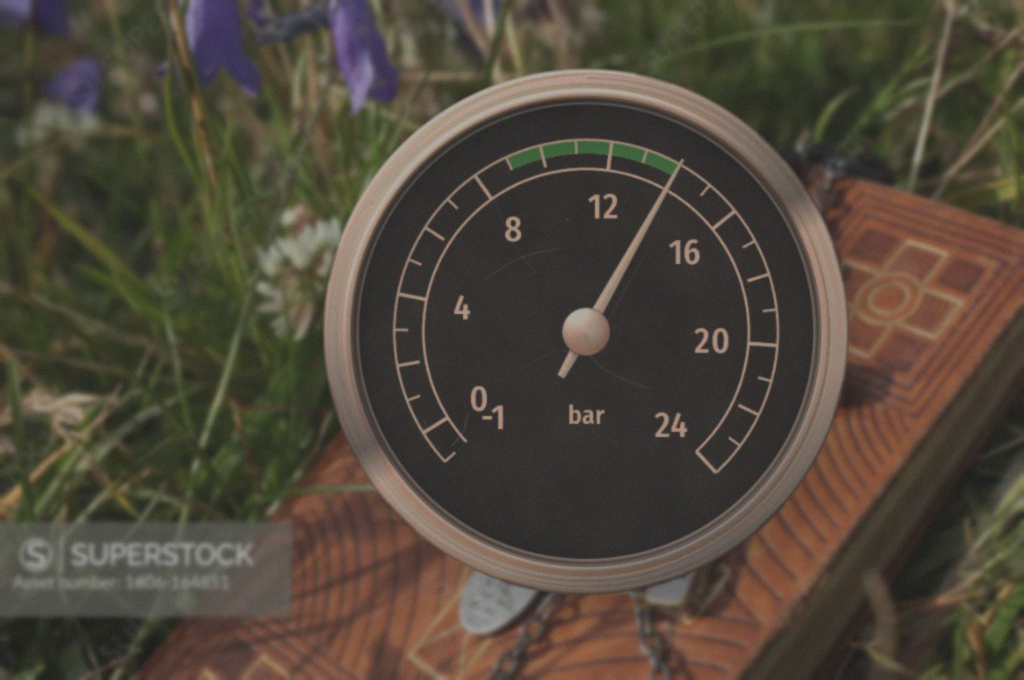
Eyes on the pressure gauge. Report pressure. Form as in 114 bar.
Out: 14 bar
